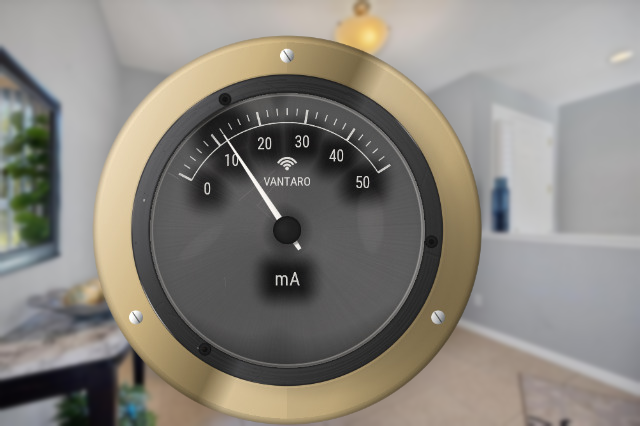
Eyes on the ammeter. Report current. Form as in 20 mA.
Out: 12 mA
